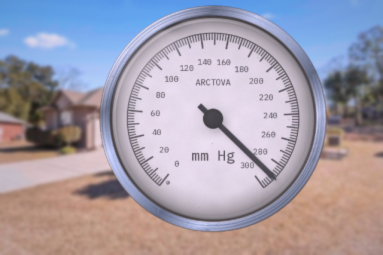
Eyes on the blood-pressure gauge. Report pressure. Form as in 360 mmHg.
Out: 290 mmHg
